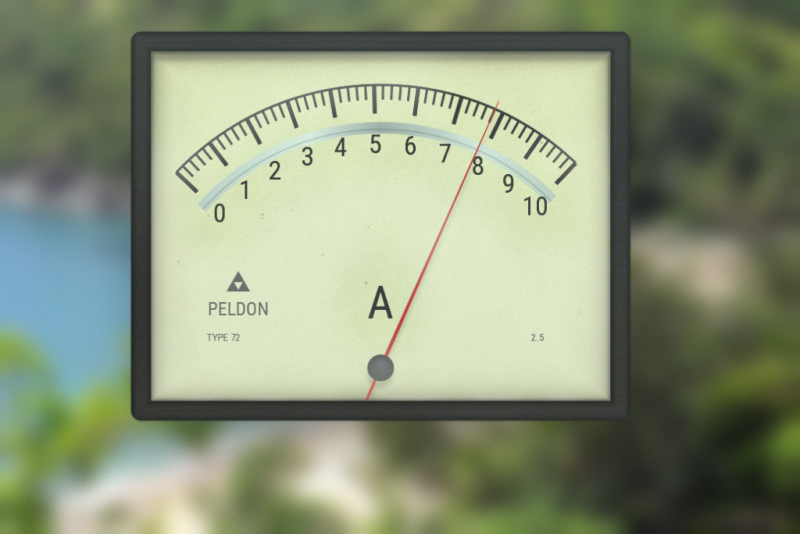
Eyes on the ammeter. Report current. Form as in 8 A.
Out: 7.8 A
